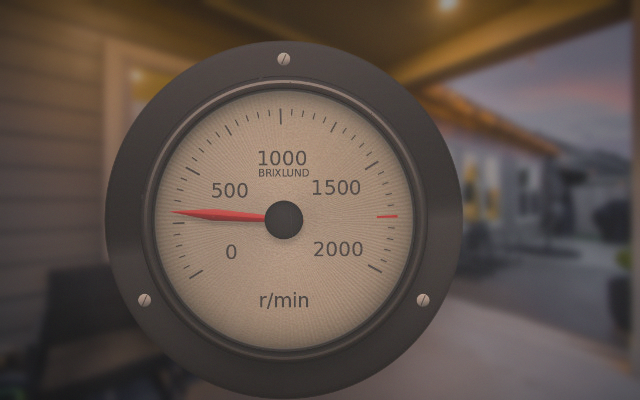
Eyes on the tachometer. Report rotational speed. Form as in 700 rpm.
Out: 300 rpm
